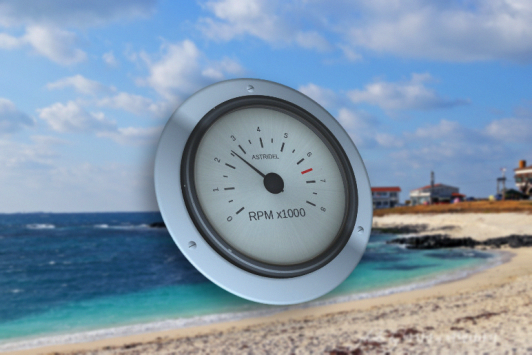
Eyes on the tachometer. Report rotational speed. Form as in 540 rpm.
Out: 2500 rpm
